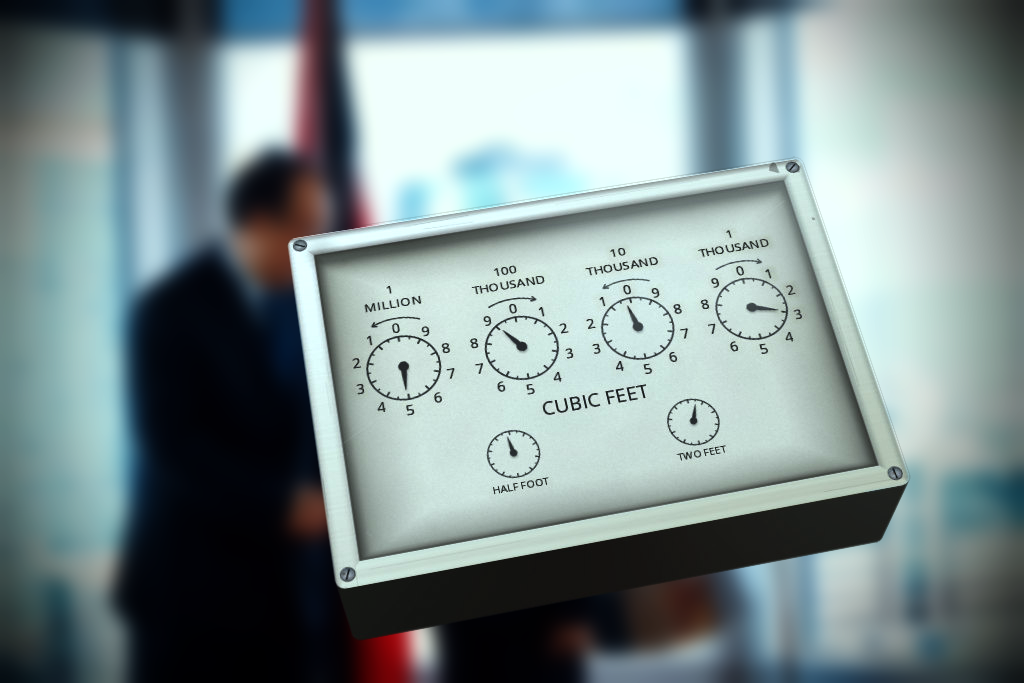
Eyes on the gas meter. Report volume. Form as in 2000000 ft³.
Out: 490300 ft³
